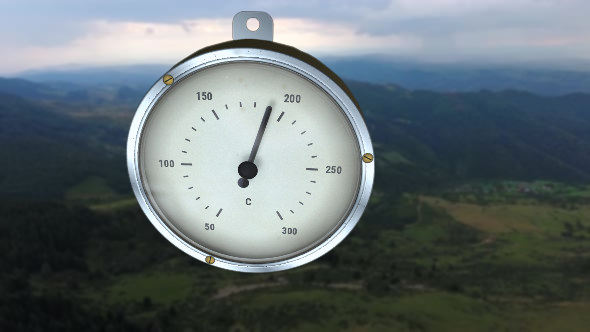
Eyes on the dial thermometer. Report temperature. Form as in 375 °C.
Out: 190 °C
